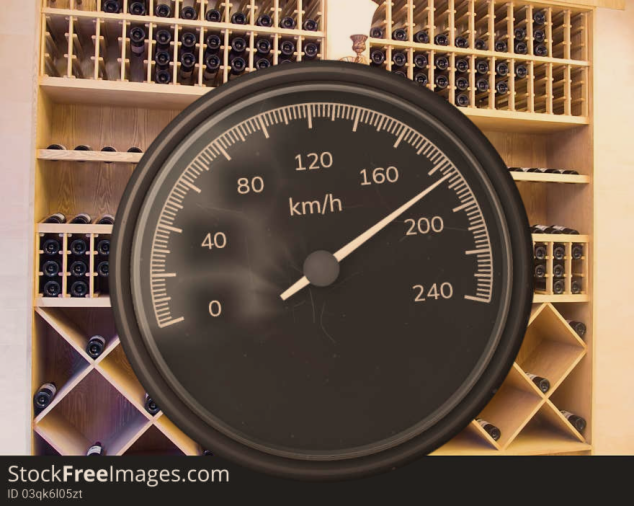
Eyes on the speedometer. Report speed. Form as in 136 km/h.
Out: 186 km/h
